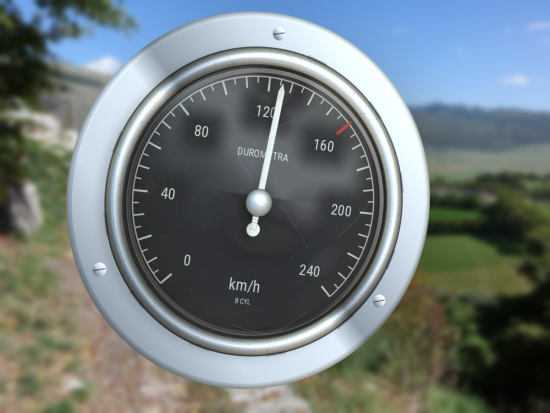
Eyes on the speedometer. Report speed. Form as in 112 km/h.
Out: 125 km/h
